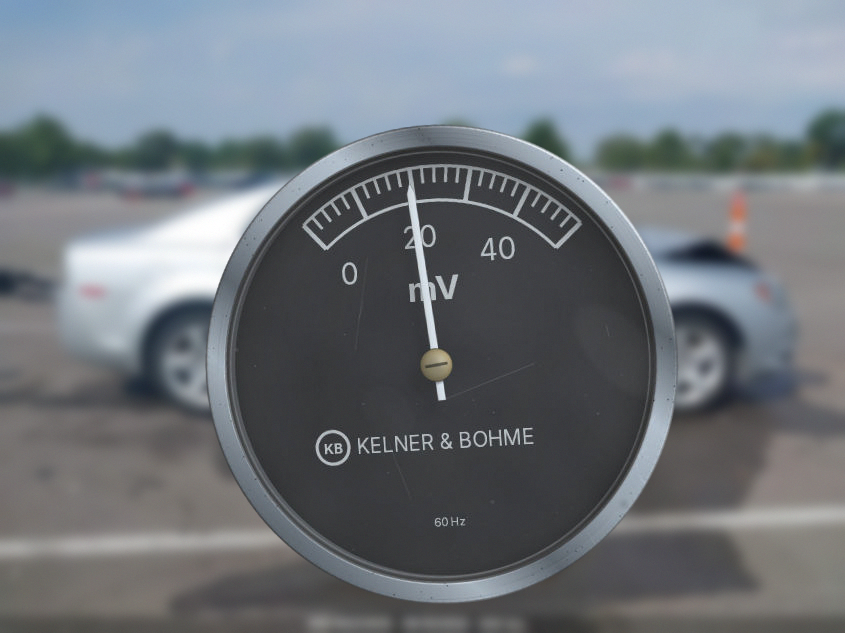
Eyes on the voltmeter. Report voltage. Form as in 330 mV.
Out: 20 mV
